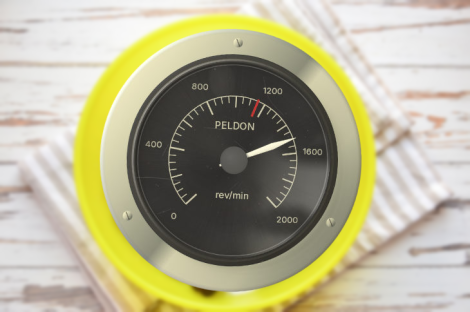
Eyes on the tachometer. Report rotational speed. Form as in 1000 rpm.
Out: 1500 rpm
